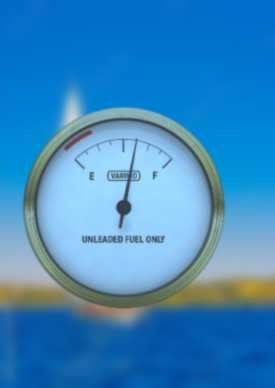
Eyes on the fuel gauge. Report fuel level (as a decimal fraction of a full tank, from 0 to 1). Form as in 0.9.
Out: 0.625
